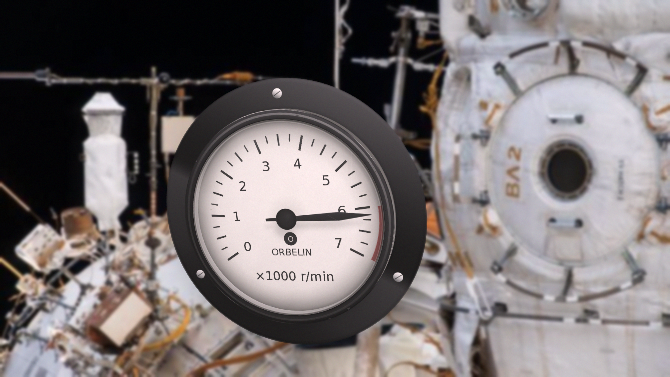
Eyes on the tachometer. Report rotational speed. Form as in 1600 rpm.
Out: 6125 rpm
